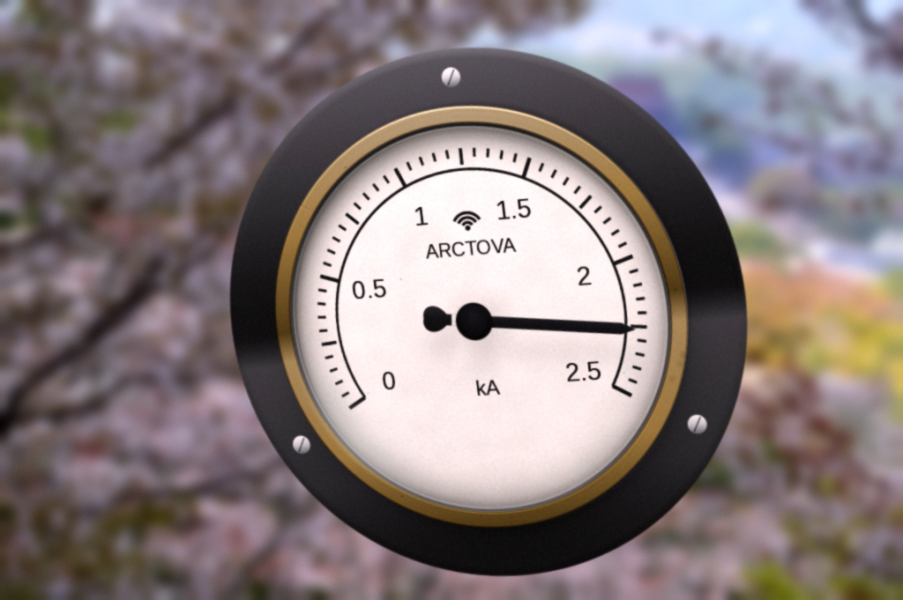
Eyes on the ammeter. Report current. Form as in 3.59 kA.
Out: 2.25 kA
